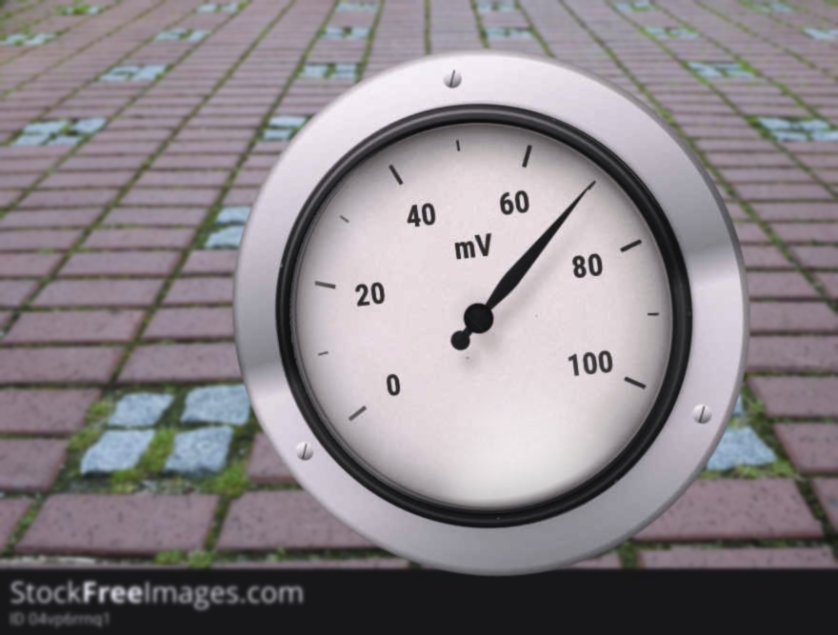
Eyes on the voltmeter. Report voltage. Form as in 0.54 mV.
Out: 70 mV
